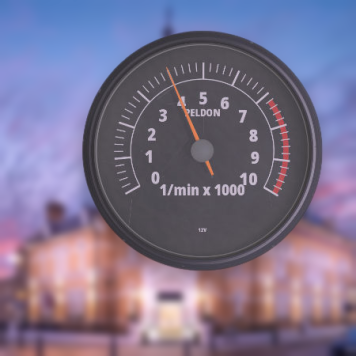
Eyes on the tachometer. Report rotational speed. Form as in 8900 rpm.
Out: 4000 rpm
